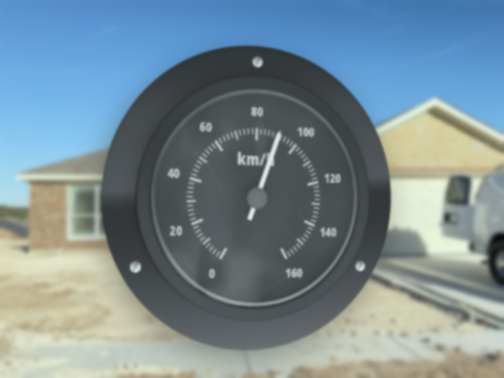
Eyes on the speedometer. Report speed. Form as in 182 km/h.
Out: 90 km/h
